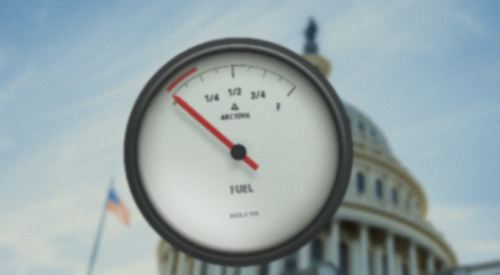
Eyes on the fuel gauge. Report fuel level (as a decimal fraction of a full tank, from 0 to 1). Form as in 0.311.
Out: 0
